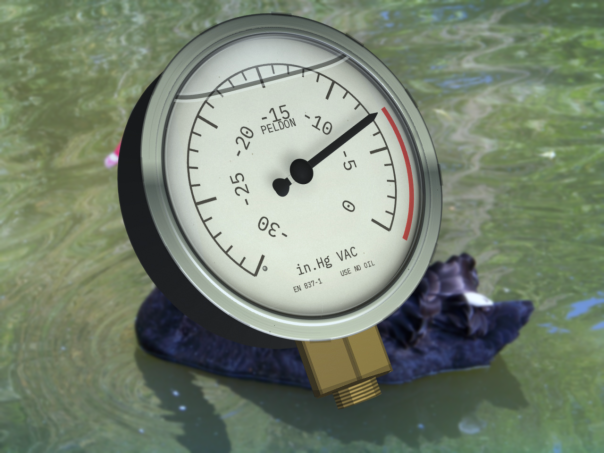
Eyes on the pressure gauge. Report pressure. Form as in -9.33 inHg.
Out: -7 inHg
